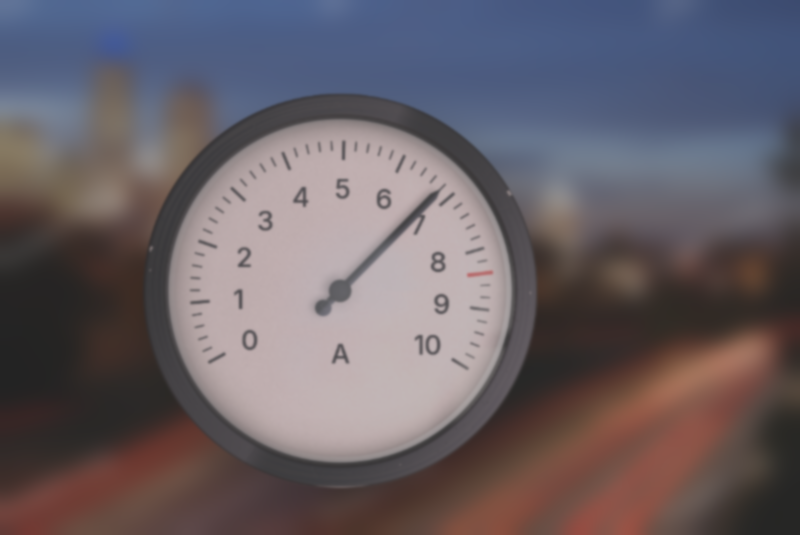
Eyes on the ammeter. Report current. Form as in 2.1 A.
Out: 6.8 A
